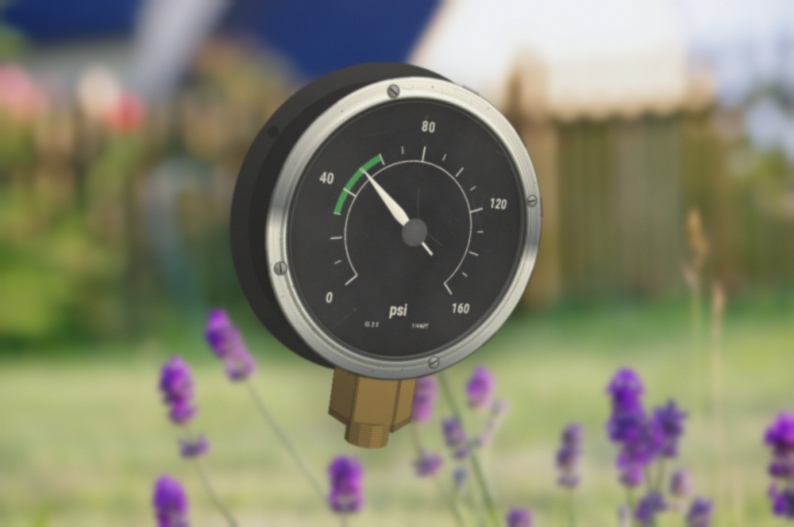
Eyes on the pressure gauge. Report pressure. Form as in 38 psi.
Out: 50 psi
